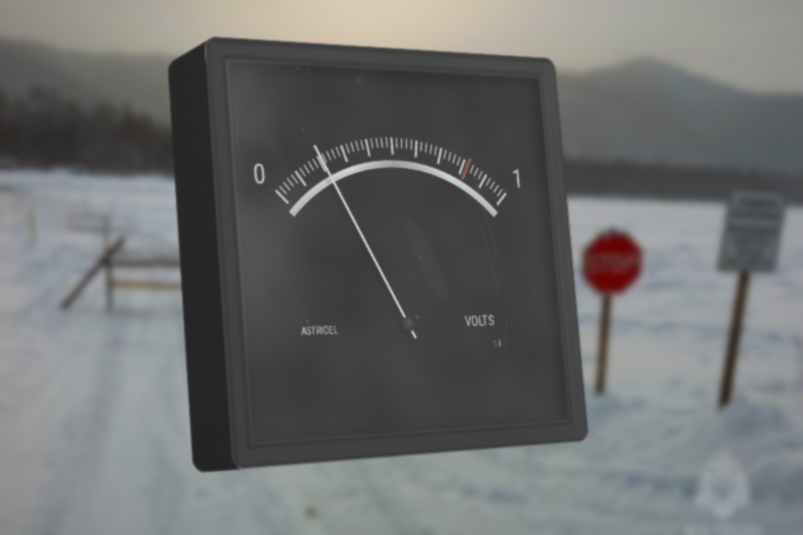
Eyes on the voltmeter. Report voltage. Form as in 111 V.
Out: 0.2 V
